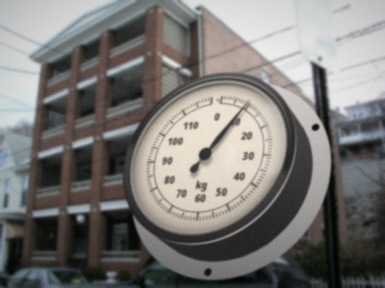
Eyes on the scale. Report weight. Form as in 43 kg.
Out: 10 kg
